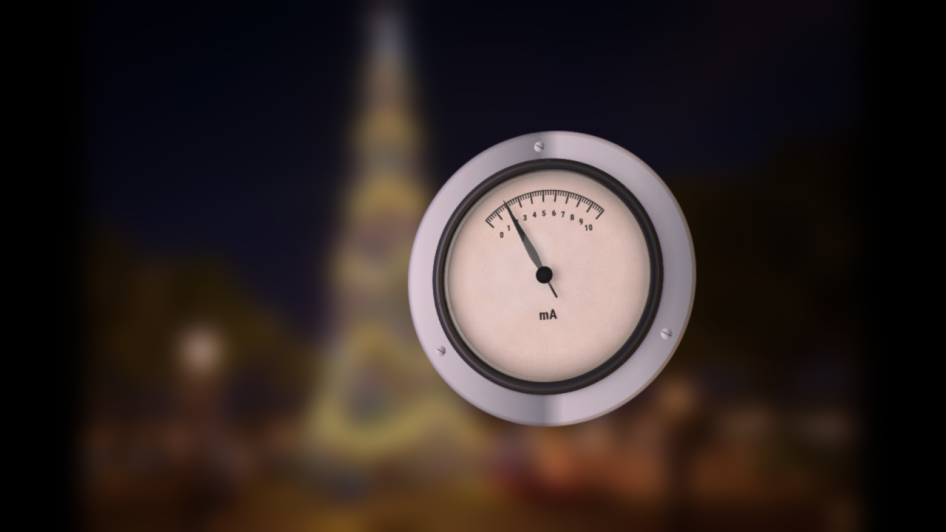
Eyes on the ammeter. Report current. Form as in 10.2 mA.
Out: 2 mA
